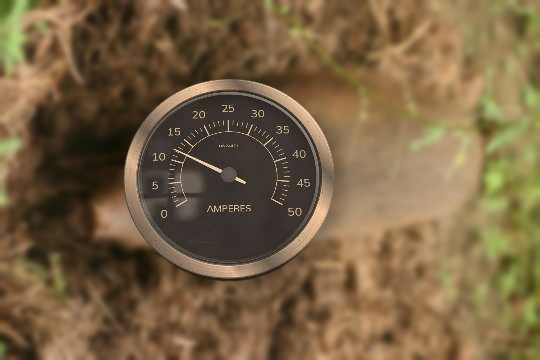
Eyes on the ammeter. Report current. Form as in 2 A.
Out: 12 A
